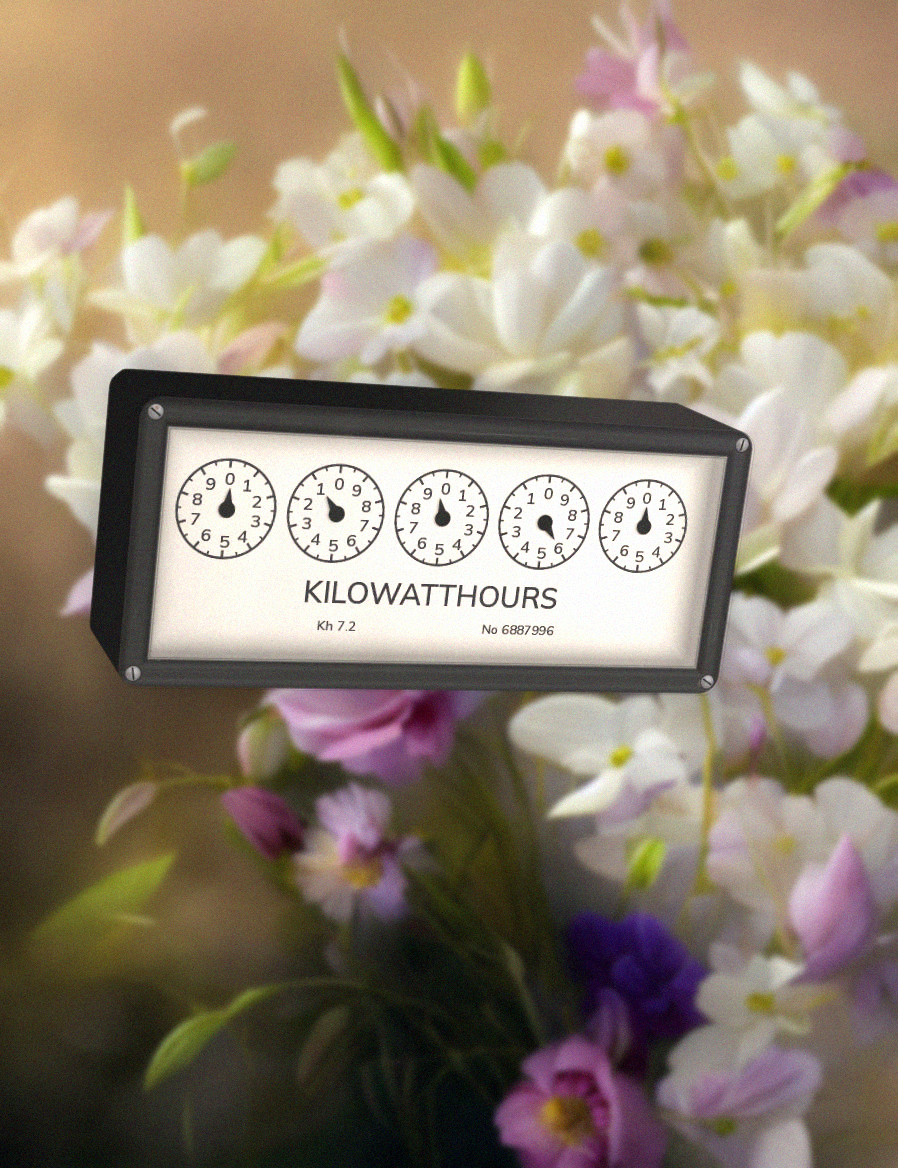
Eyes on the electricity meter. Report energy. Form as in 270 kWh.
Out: 960 kWh
